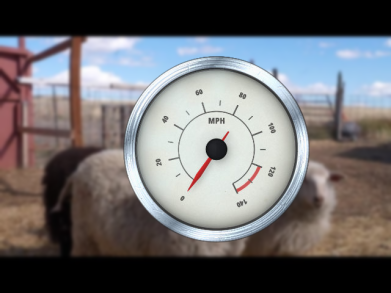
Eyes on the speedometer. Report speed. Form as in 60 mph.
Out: 0 mph
